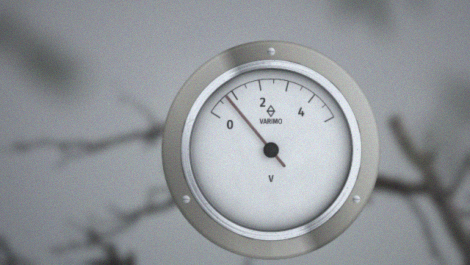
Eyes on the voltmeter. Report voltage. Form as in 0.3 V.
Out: 0.75 V
